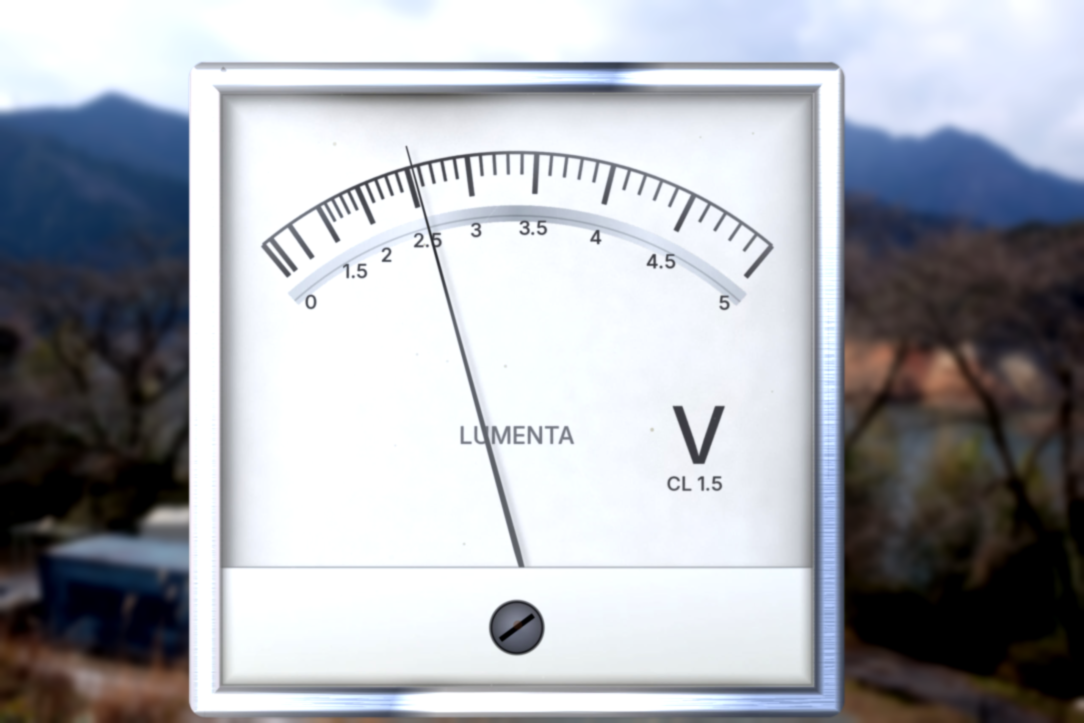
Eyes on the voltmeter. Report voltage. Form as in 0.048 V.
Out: 2.55 V
